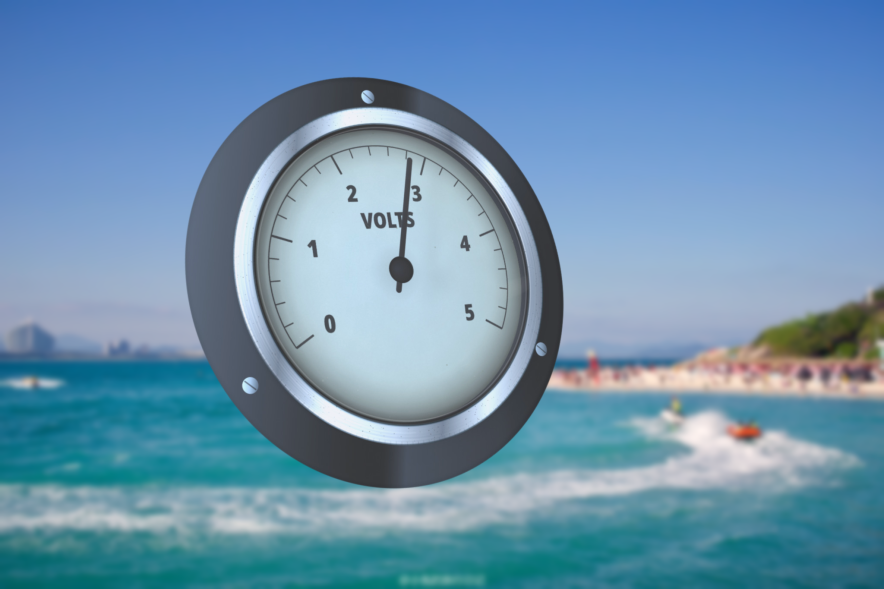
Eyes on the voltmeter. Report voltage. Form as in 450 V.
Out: 2.8 V
